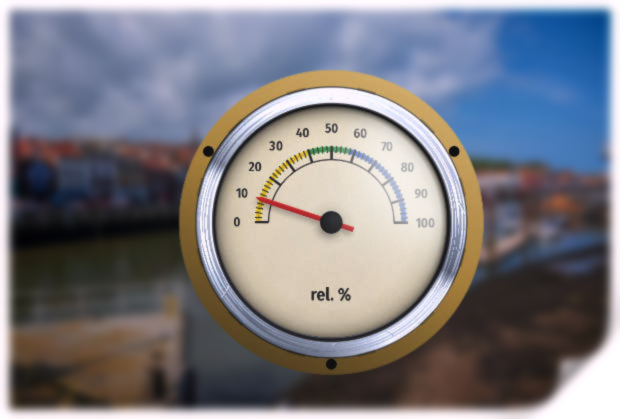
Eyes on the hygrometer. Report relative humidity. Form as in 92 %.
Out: 10 %
